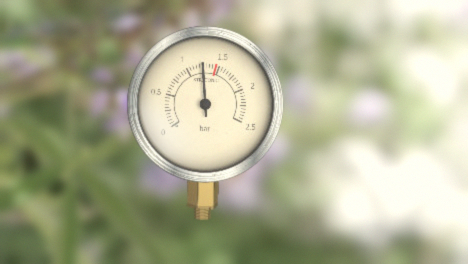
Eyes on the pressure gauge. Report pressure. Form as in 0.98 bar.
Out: 1.25 bar
